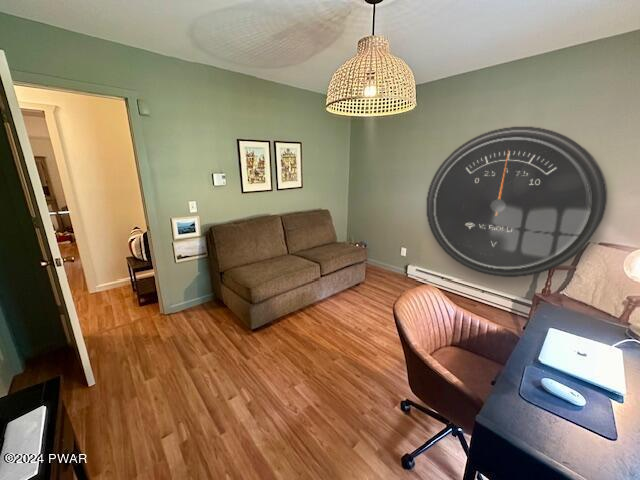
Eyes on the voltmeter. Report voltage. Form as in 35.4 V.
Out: 5 V
